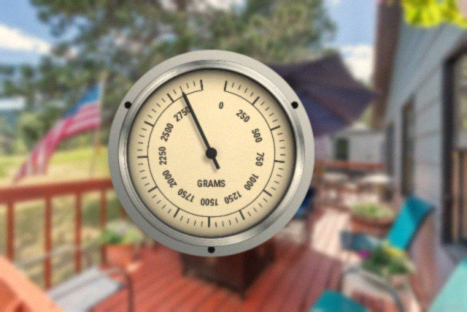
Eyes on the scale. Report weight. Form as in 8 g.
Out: 2850 g
